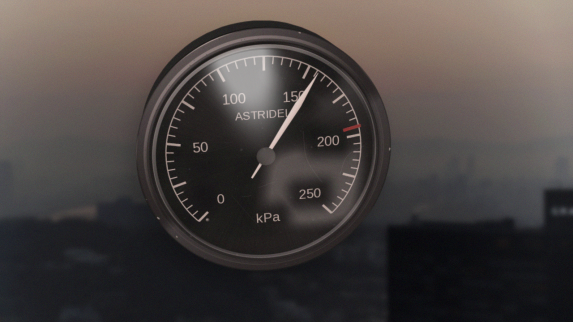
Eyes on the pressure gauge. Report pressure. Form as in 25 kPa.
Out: 155 kPa
